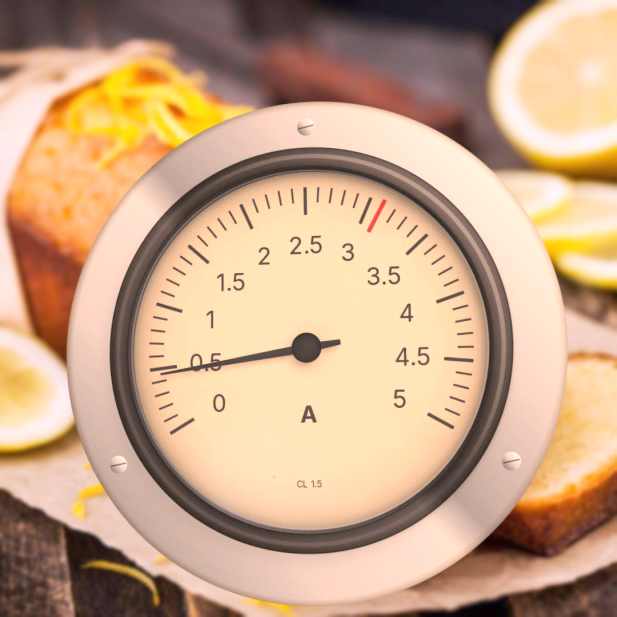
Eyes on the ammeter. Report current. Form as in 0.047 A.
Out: 0.45 A
